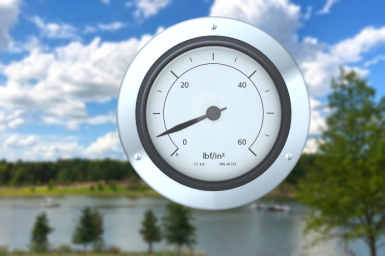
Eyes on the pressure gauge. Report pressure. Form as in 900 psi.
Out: 5 psi
